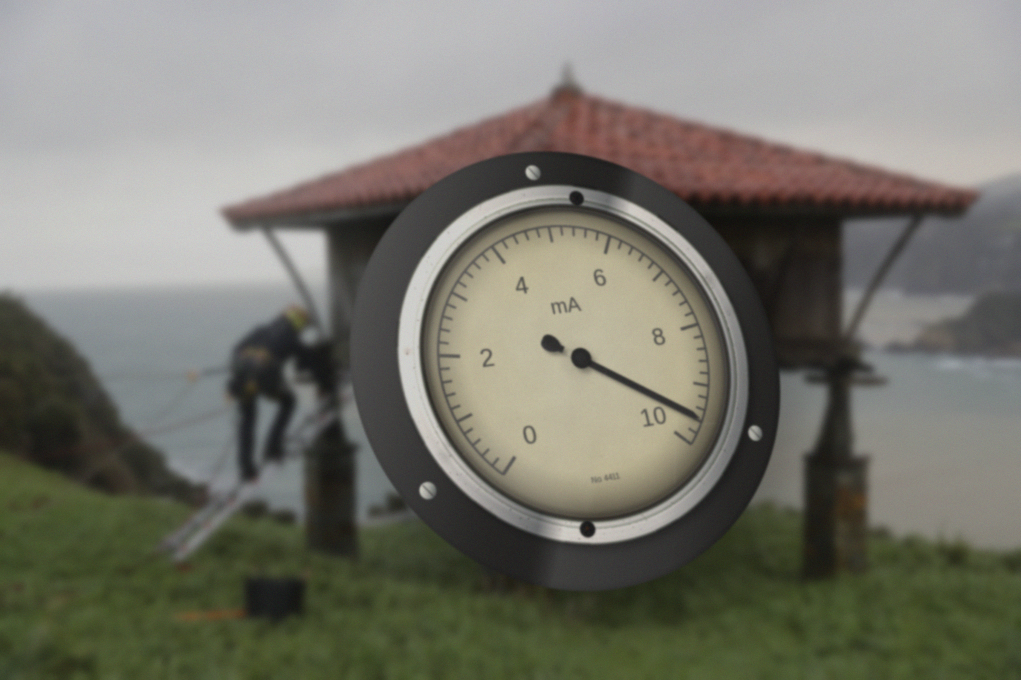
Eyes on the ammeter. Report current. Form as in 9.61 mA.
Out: 9.6 mA
